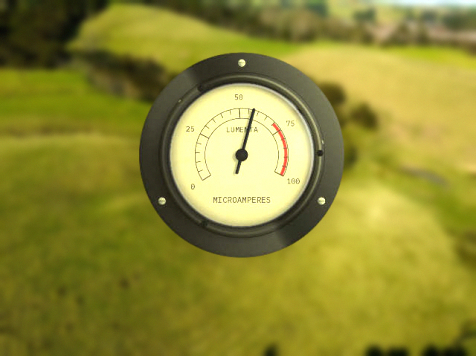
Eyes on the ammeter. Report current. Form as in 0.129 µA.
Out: 57.5 µA
